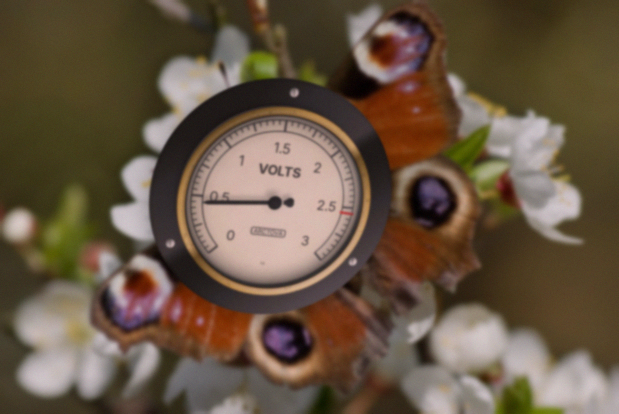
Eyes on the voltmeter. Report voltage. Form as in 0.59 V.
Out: 0.45 V
